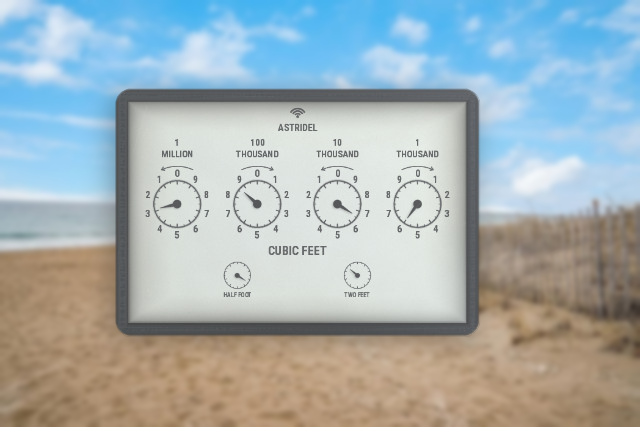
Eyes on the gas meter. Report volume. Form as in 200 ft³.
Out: 286600 ft³
